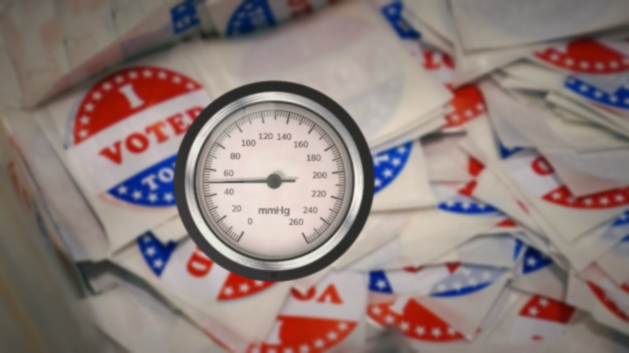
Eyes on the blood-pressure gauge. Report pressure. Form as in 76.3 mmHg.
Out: 50 mmHg
